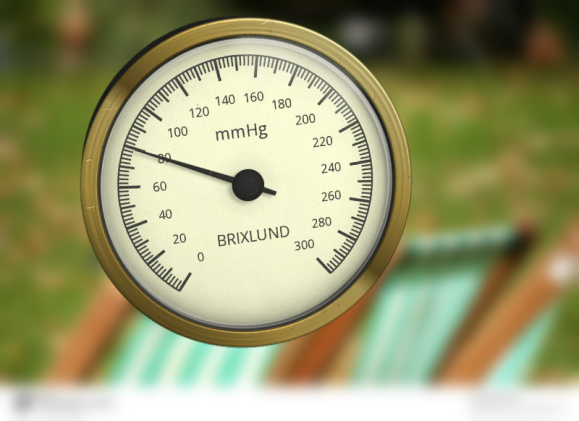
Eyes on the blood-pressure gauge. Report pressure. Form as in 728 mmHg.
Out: 80 mmHg
